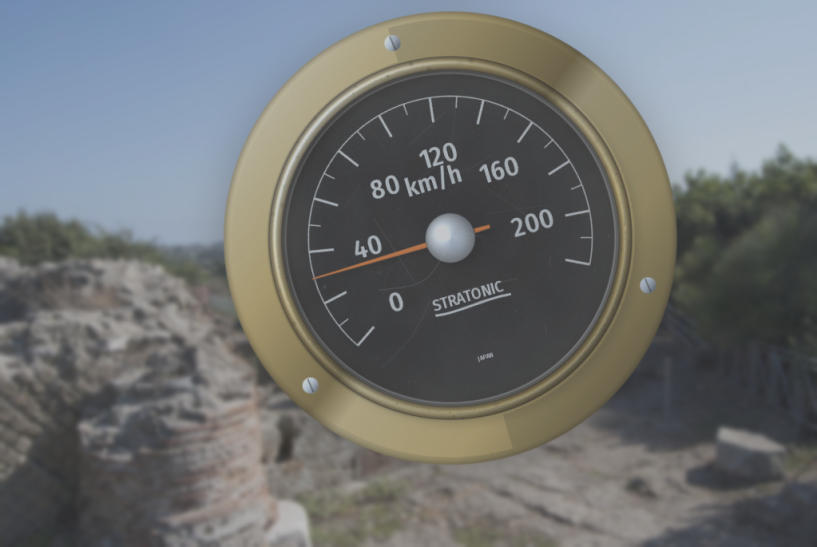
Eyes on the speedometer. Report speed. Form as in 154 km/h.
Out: 30 km/h
